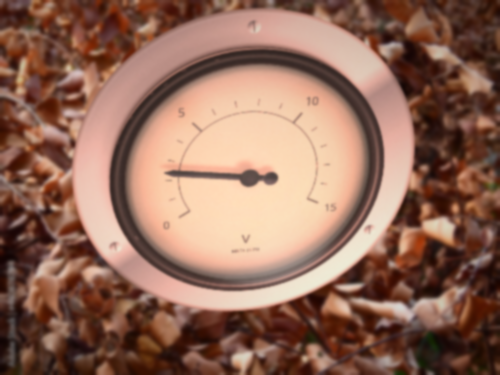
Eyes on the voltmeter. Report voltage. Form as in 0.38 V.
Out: 2.5 V
